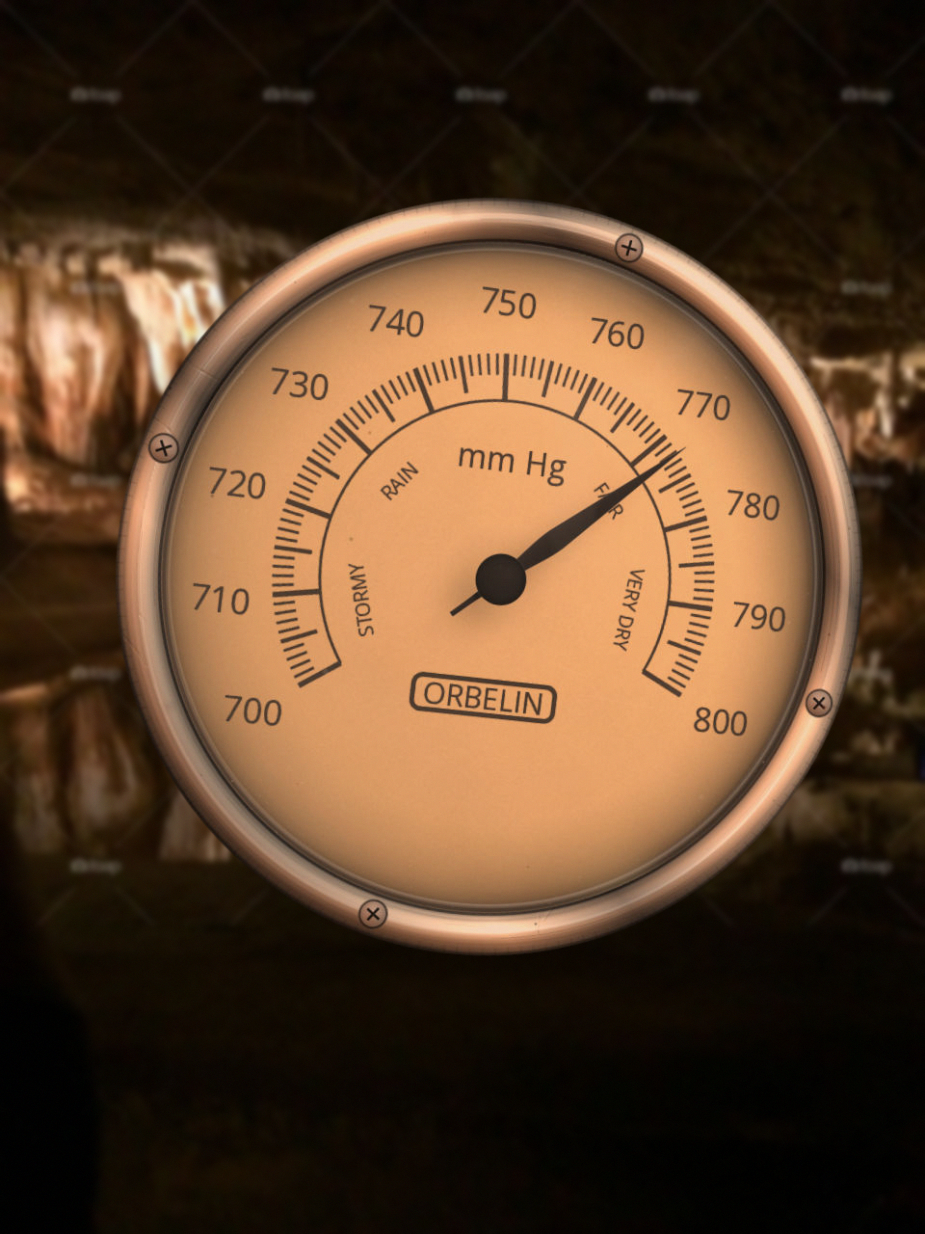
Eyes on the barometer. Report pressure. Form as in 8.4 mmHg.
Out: 772 mmHg
